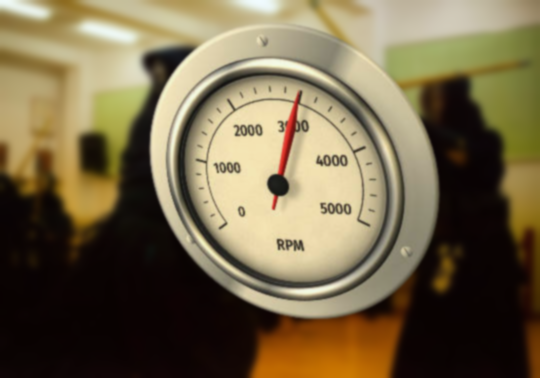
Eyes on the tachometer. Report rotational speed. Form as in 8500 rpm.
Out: 3000 rpm
